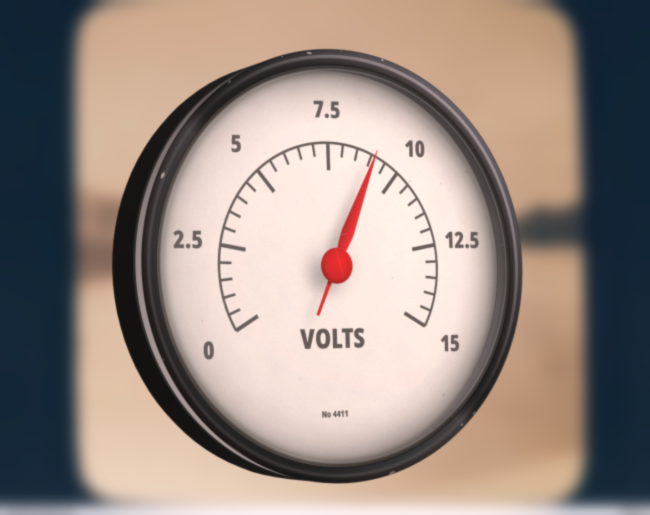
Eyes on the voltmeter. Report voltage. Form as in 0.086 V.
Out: 9 V
